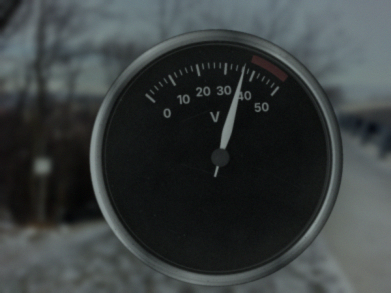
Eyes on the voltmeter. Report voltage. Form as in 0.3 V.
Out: 36 V
